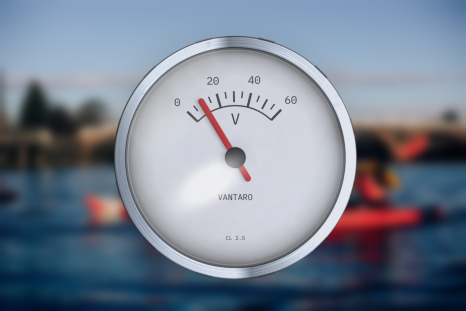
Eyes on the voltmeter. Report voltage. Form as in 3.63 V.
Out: 10 V
